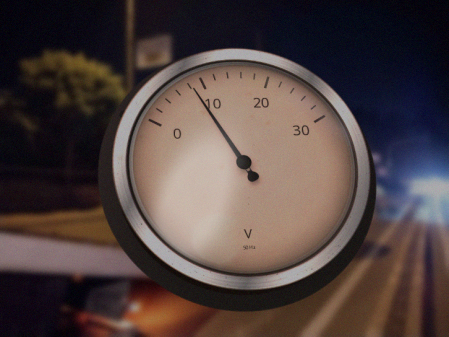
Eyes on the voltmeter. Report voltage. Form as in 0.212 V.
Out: 8 V
